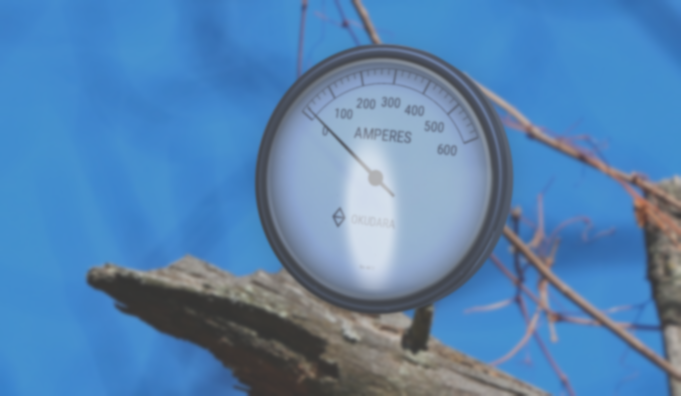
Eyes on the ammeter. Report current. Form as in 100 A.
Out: 20 A
